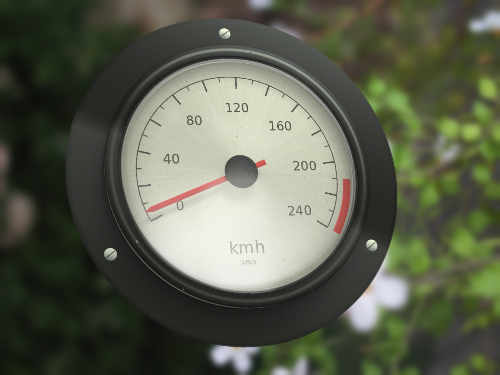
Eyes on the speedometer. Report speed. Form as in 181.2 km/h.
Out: 5 km/h
